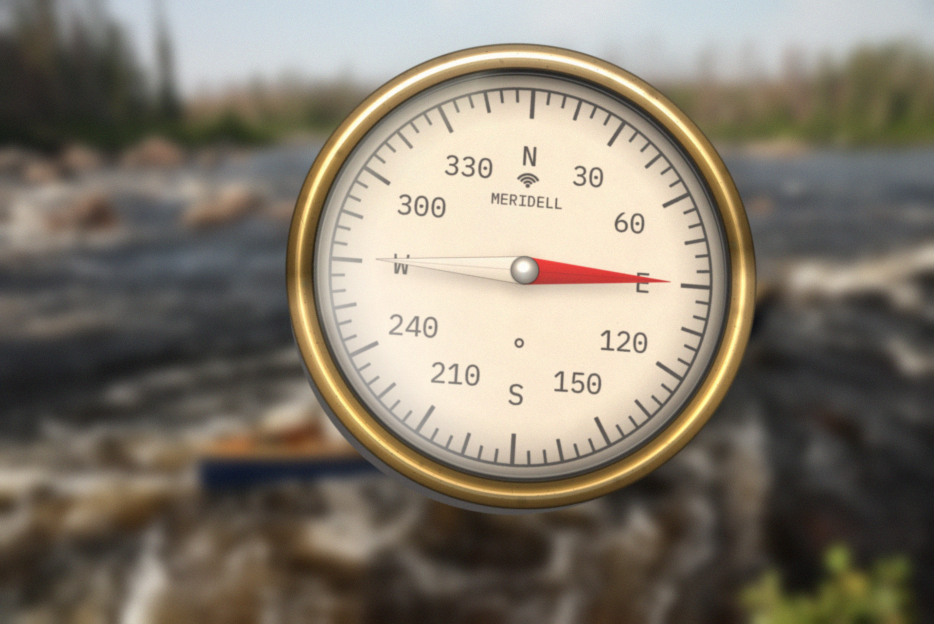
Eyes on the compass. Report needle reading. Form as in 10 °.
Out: 90 °
